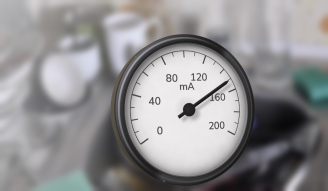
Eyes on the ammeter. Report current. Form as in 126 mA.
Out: 150 mA
